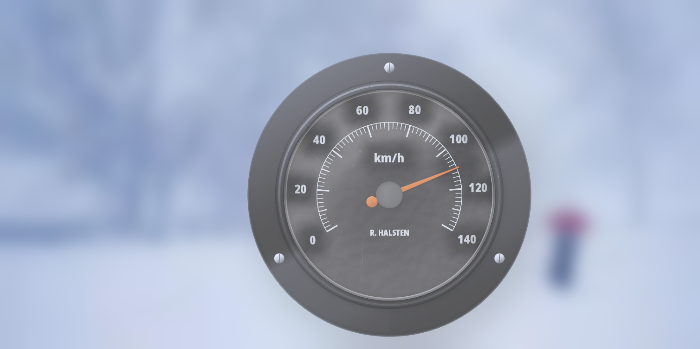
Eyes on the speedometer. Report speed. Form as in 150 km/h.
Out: 110 km/h
